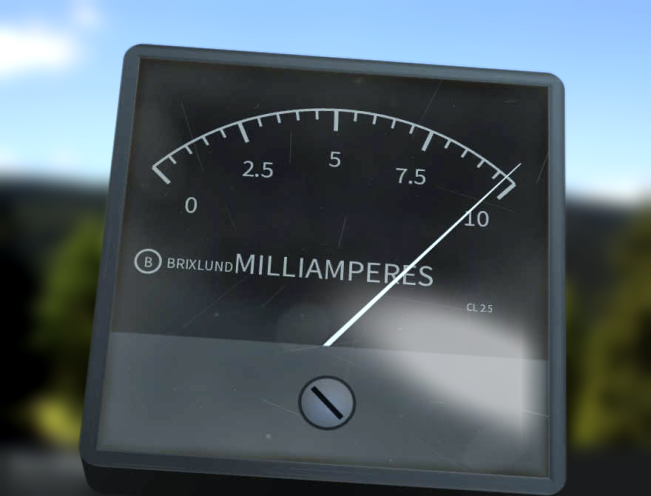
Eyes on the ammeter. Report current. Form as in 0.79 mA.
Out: 9.75 mA
